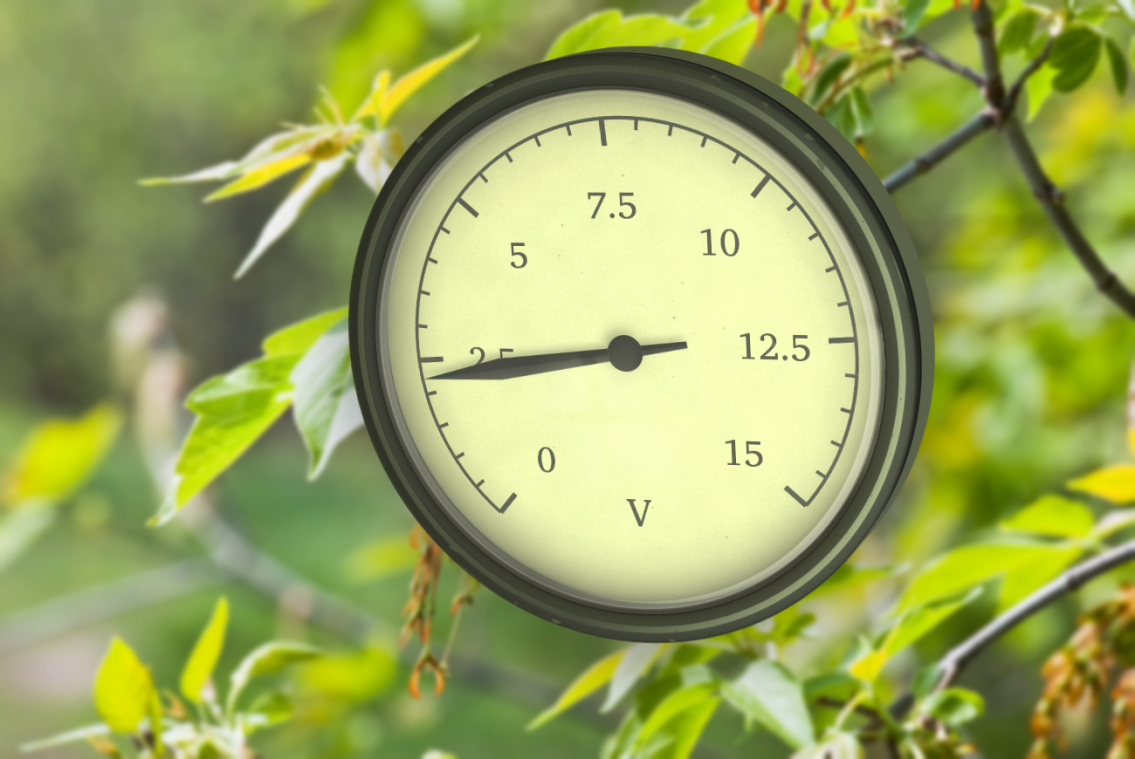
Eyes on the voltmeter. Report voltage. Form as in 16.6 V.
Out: 2.25 V
